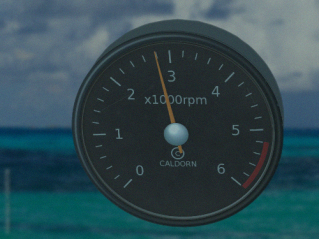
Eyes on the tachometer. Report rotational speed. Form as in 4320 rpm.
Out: 2800 rpm
